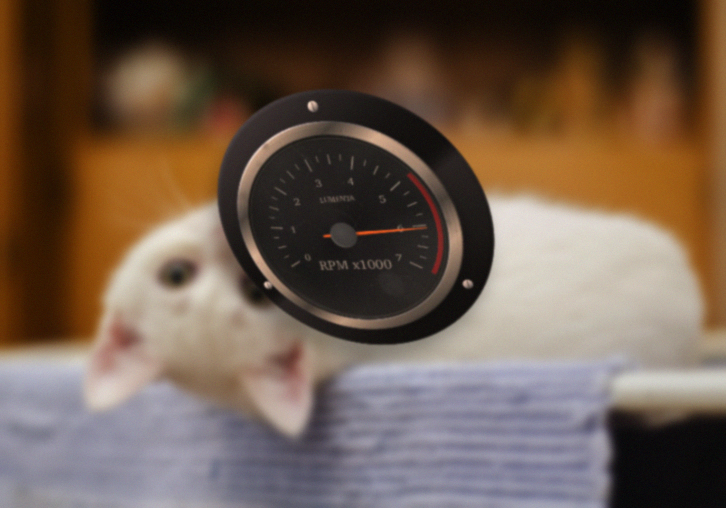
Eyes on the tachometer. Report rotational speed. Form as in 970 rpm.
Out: 6000 rpm
